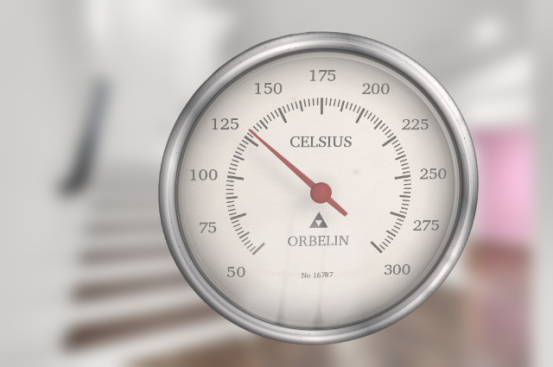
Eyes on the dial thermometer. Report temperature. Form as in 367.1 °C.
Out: 130 °C
